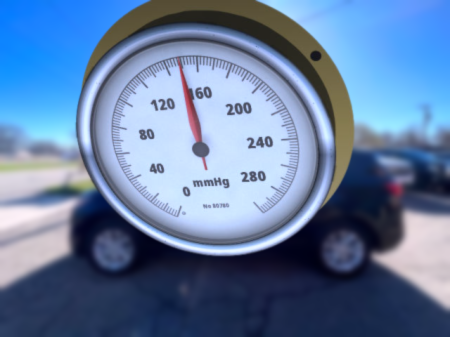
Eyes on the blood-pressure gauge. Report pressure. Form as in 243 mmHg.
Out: 150 mmHg
